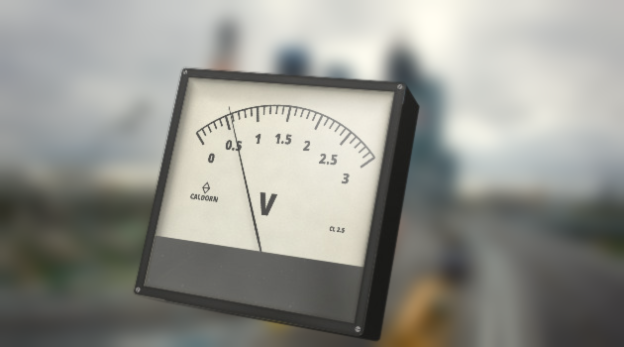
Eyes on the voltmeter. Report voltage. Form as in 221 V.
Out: 0.6 V
